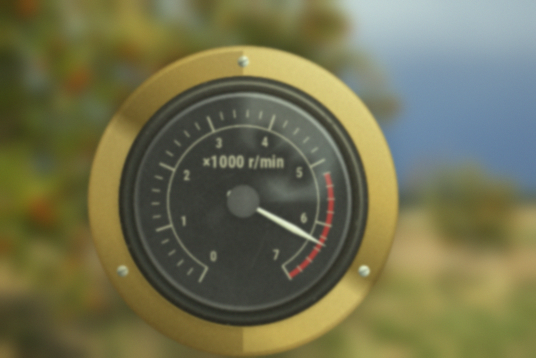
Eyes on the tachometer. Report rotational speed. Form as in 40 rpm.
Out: 6300 rpm
